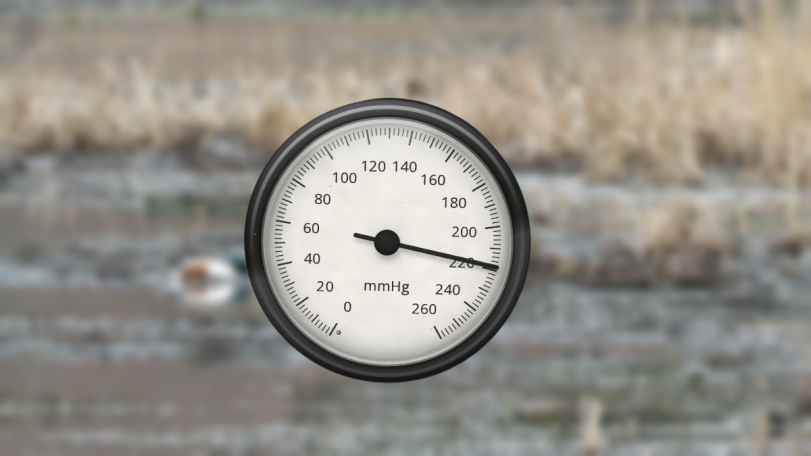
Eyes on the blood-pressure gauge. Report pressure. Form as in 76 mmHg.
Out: 218 mmHg
